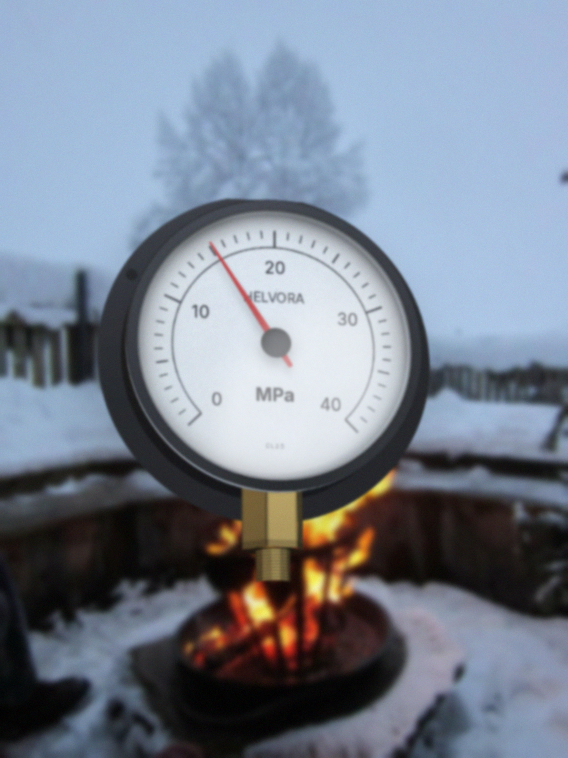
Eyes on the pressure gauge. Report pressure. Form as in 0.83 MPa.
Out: 15 MPa
